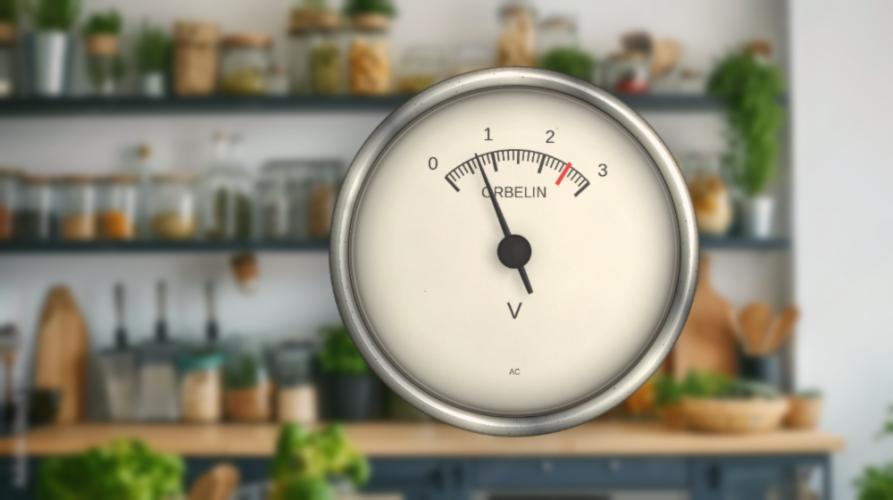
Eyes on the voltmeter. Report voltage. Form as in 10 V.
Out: 0.7 V
